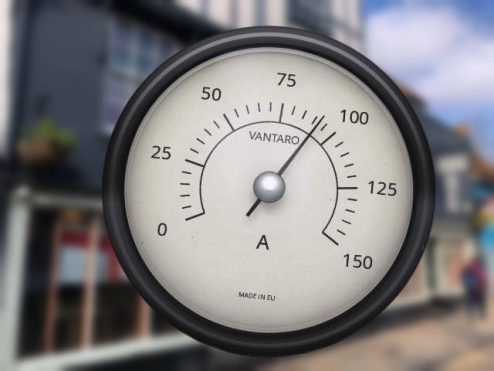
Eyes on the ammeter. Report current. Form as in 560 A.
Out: 92.5 A
